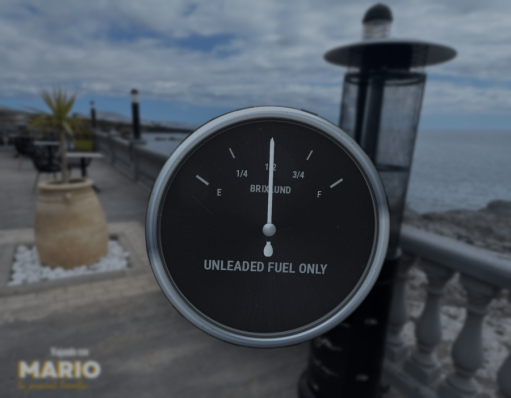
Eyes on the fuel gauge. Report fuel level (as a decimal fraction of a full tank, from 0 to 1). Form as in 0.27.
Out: 0.5
